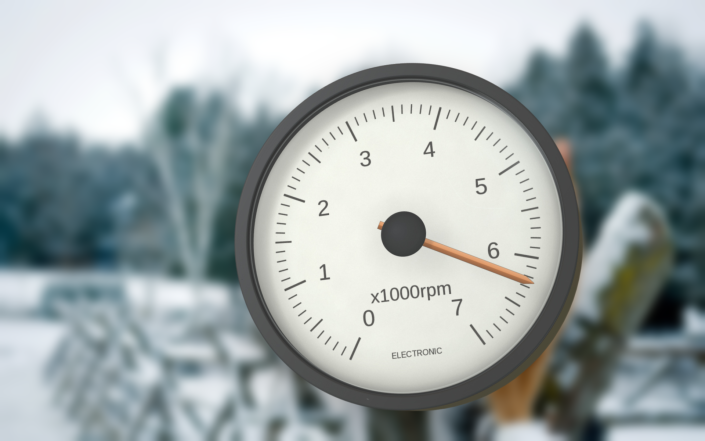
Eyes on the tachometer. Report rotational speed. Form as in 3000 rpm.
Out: 6250 rpm
